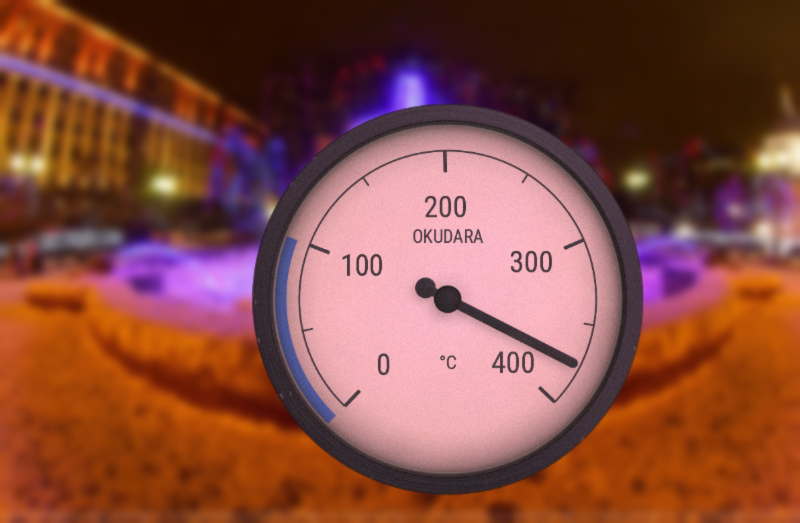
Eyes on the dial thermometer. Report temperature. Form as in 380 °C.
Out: 375 °C
